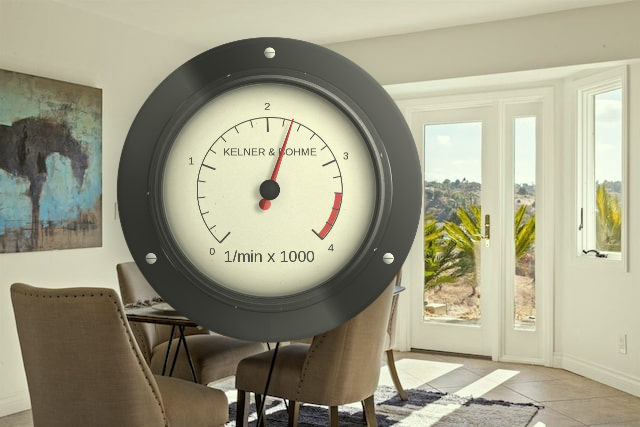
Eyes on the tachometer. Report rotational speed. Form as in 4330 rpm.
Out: 2300 rpm
